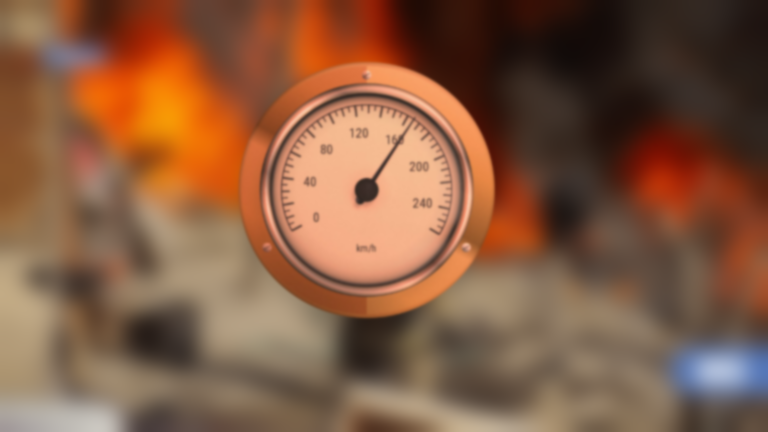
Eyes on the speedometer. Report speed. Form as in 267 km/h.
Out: 165 km/h
